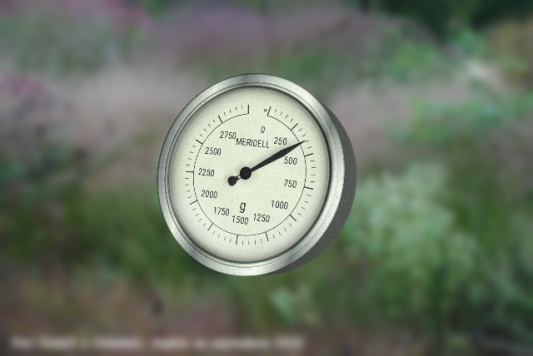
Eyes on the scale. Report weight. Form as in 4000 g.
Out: 400 g
